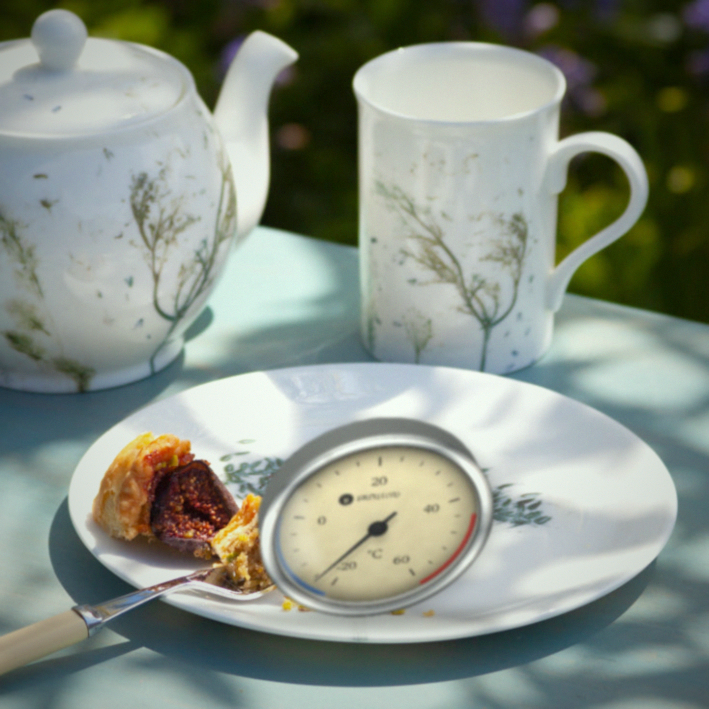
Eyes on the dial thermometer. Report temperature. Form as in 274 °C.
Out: -16 °C
